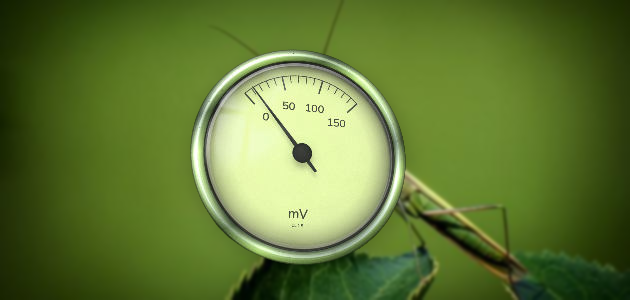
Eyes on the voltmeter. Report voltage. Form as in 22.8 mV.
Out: 10 mV
